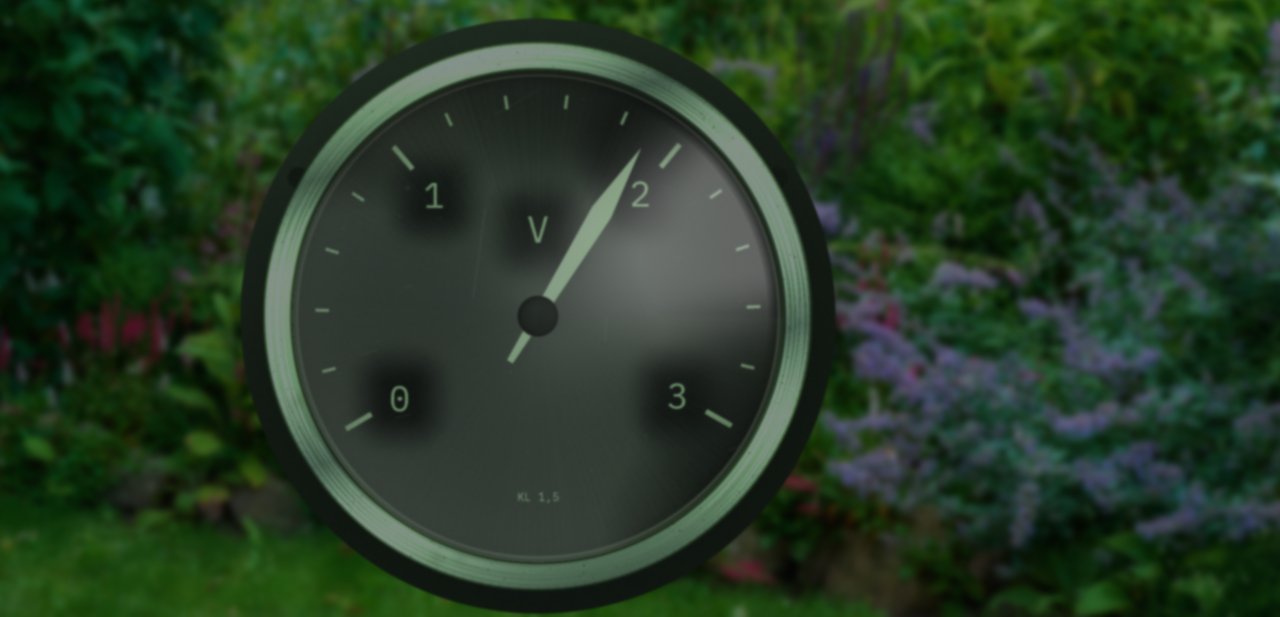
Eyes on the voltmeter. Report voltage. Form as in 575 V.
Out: 1.9 V
